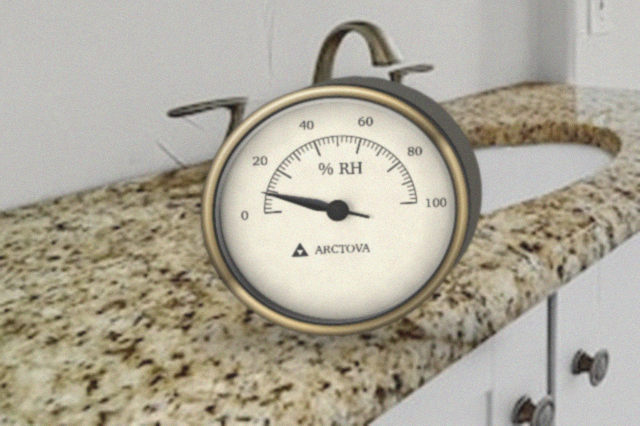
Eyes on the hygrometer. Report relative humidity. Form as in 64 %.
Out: 10 %
